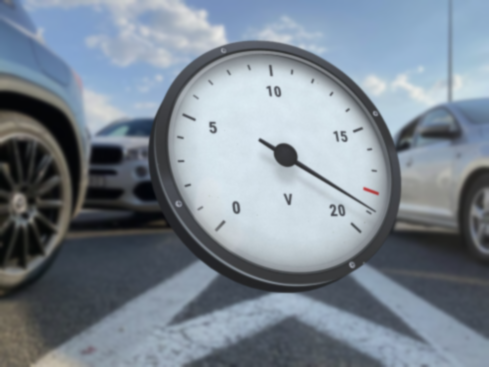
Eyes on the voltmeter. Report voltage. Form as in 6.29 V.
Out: 19 V
